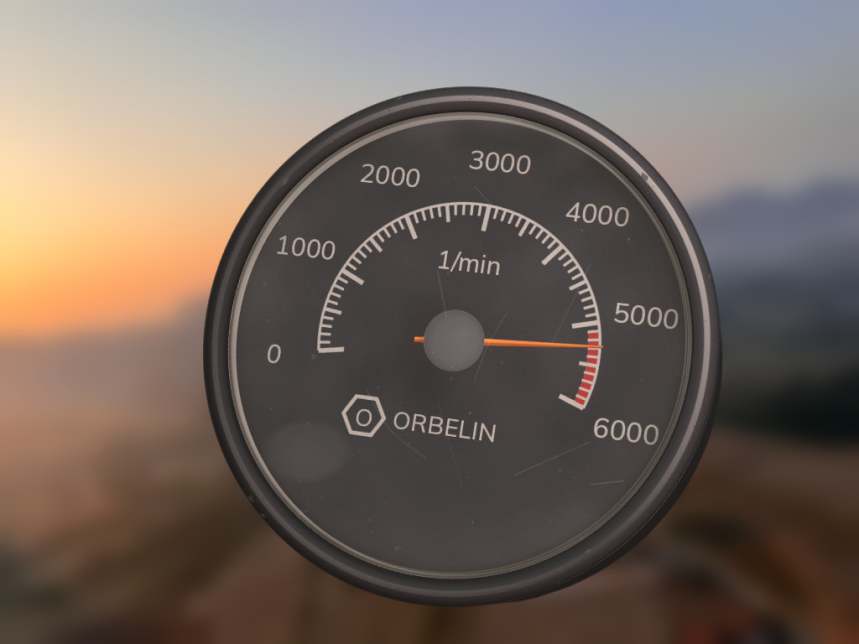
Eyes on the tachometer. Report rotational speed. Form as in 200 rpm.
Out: 5300 rpm
